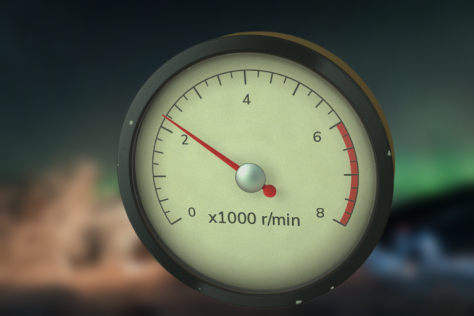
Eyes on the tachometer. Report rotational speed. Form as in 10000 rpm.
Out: 2250 rpm
